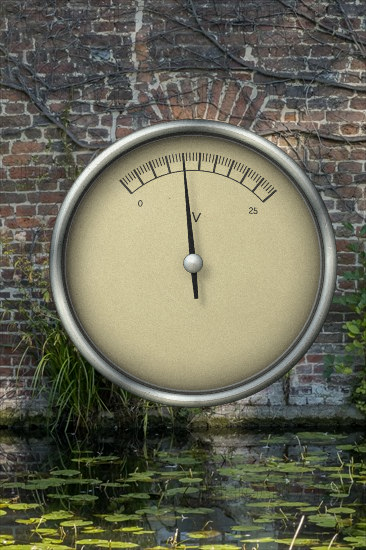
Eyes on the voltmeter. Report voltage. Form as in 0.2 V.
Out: 10 V
